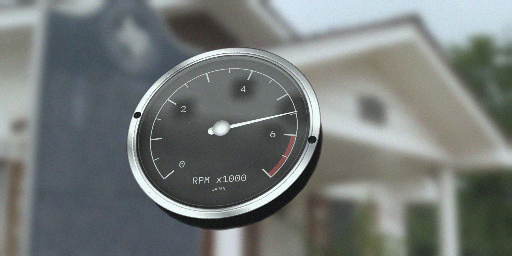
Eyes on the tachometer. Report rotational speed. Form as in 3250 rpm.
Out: 5500 rpm
